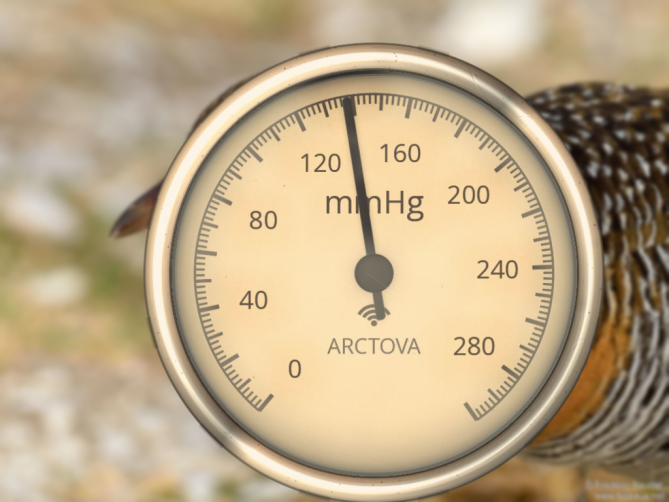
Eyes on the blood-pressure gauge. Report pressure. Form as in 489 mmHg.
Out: 138 mmHg
